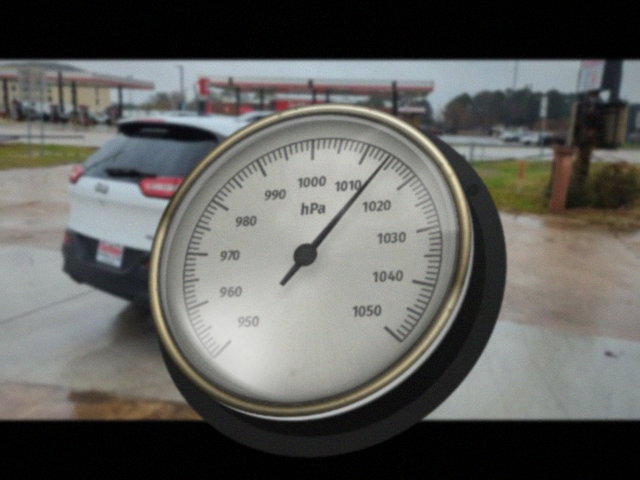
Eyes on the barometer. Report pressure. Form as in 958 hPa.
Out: 1015 hPa
